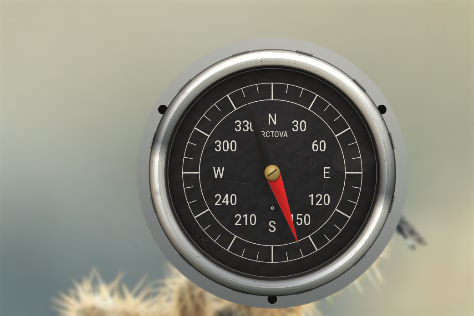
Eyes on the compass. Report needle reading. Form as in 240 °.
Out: 160 °
